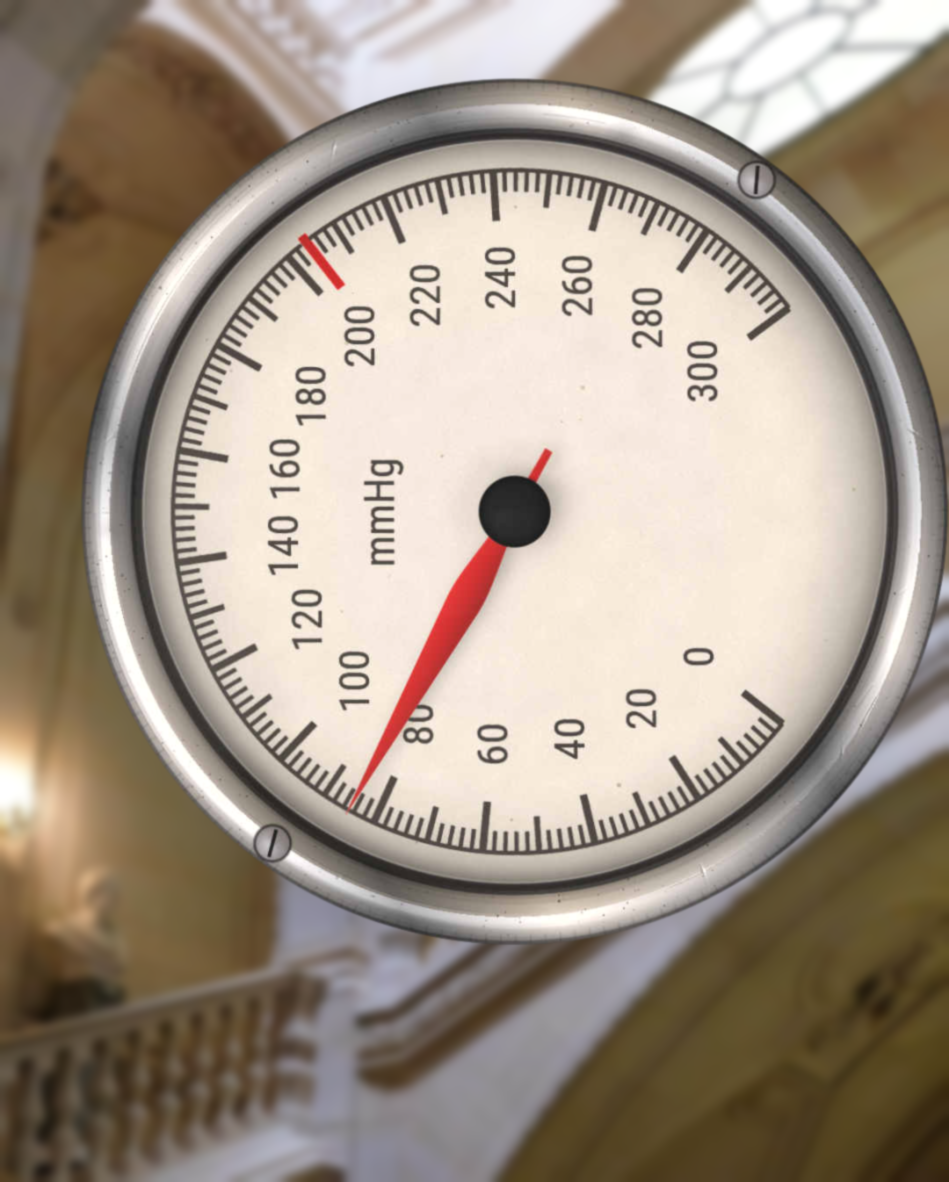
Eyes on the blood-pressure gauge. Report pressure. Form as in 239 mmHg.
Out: 85 mmHg
